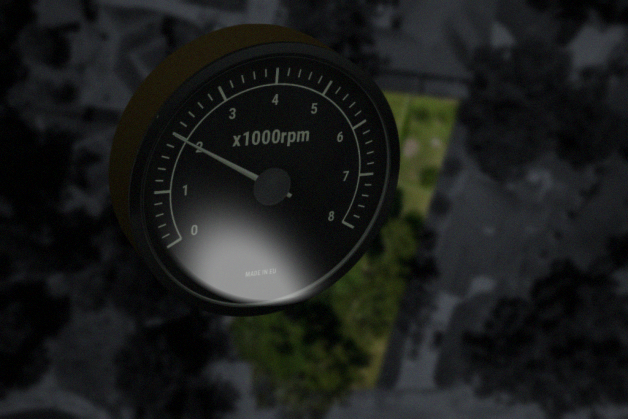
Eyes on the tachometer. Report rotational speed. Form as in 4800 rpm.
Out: 2000 rpm
